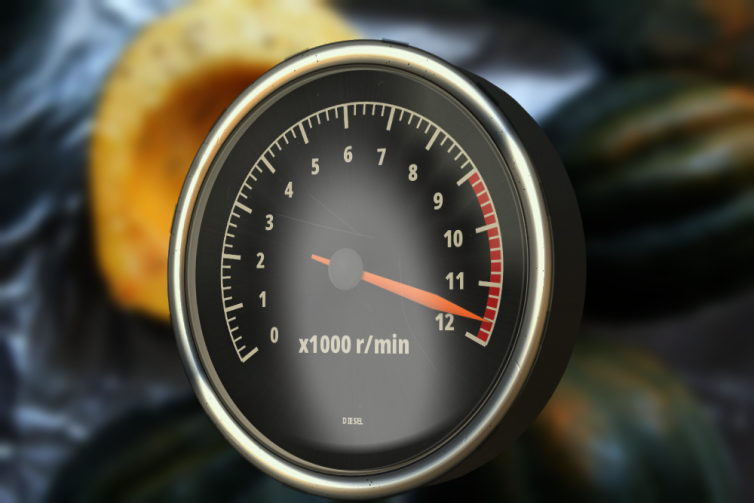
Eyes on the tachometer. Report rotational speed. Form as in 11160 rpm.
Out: 11600 rpm
